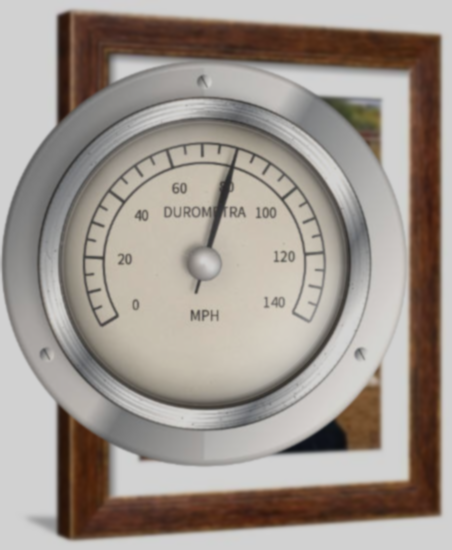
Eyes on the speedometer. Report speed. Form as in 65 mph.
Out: 80 mph
